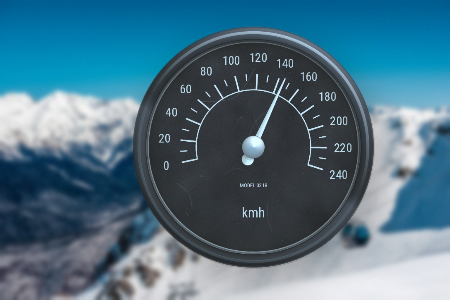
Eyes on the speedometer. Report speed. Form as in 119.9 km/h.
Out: 145 km/h
